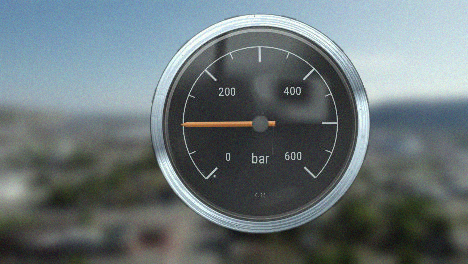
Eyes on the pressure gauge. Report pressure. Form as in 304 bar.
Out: 100 bar
